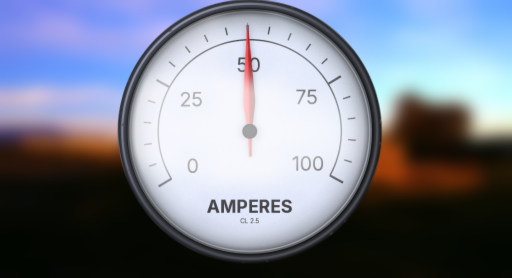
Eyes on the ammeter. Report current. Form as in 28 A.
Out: 50 A
